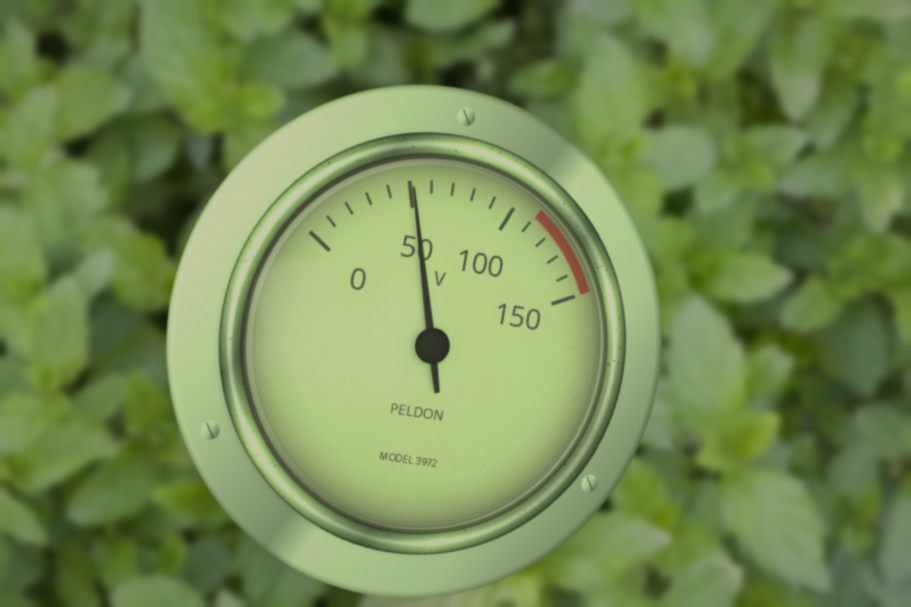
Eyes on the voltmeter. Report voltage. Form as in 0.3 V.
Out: 50 V
